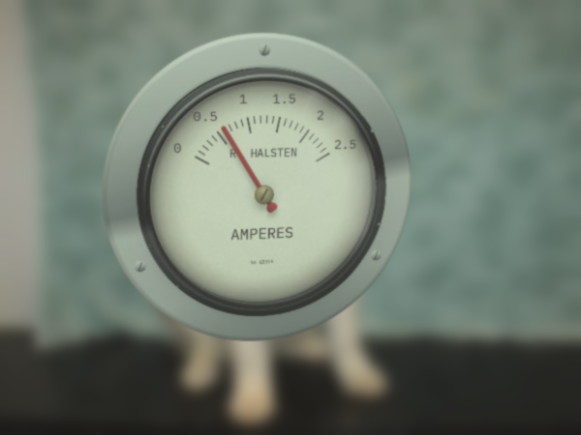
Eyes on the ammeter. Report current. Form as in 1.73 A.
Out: 0.6 A
